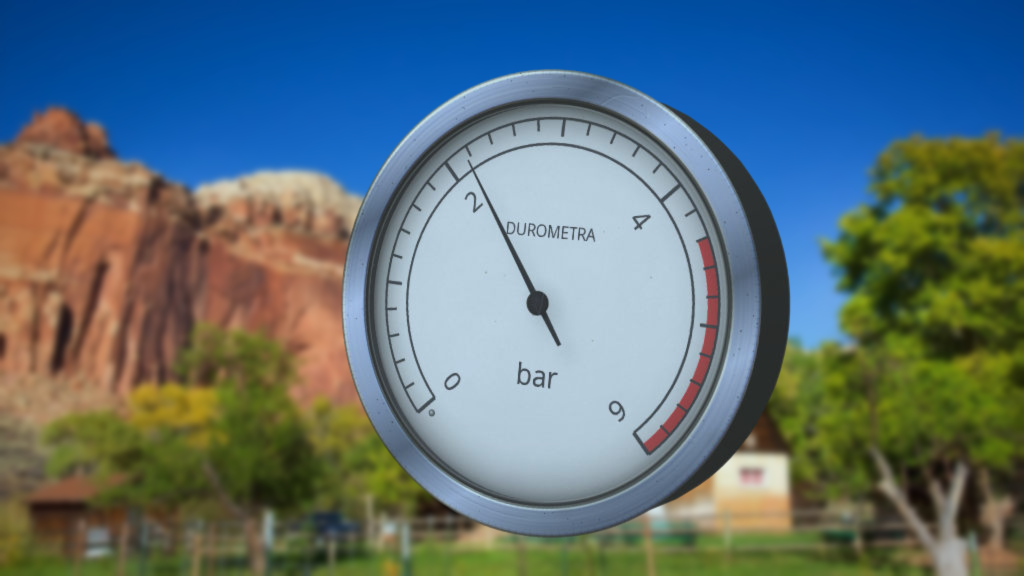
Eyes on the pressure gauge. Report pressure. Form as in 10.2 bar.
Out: 2.2 bar
